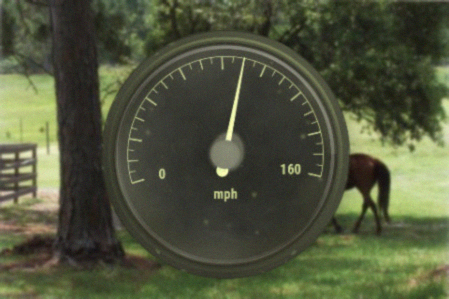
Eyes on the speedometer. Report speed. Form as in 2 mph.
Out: 90 mph
